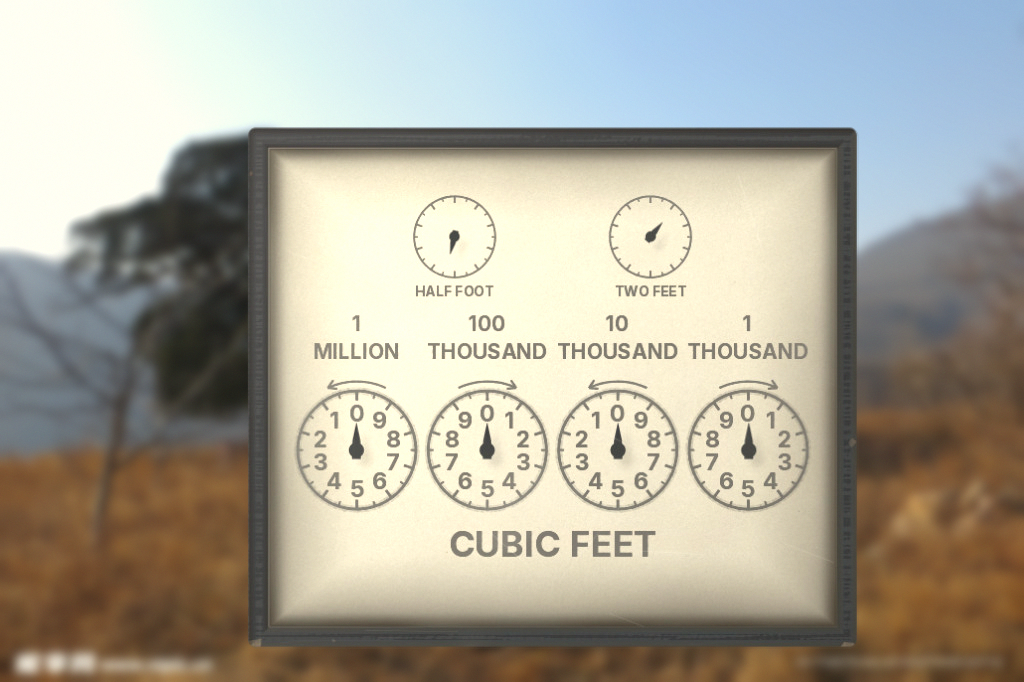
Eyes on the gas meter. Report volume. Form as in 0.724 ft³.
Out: 0 ft³
